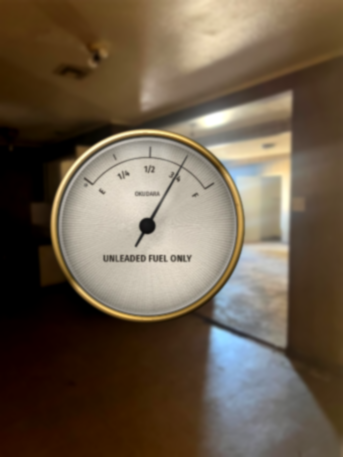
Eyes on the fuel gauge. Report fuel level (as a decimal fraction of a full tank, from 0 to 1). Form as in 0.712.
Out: 0.75
